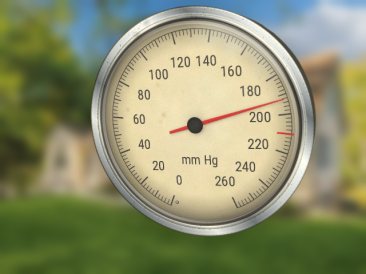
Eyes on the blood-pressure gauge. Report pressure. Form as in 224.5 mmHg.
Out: 192 mmHg
